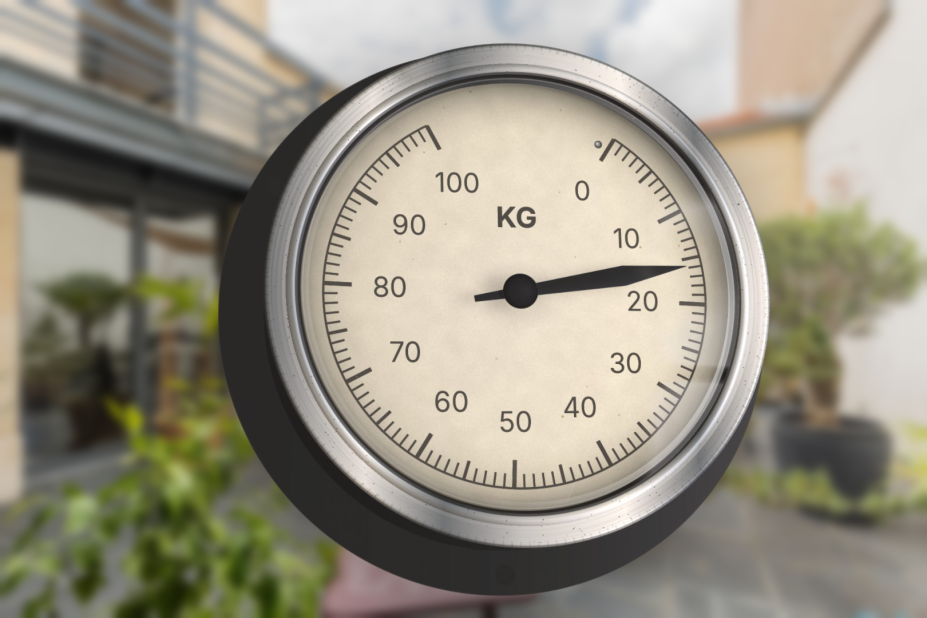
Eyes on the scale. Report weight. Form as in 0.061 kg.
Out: 16 kg
